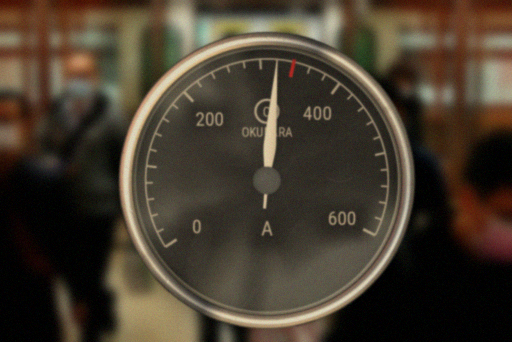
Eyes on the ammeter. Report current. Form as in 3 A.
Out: 320 A
